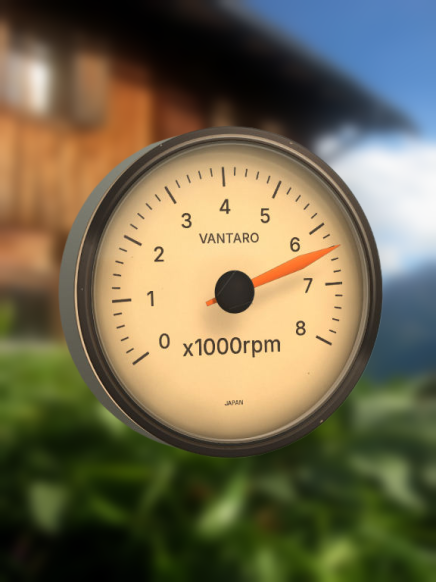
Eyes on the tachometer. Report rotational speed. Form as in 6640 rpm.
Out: 6400 rpm
